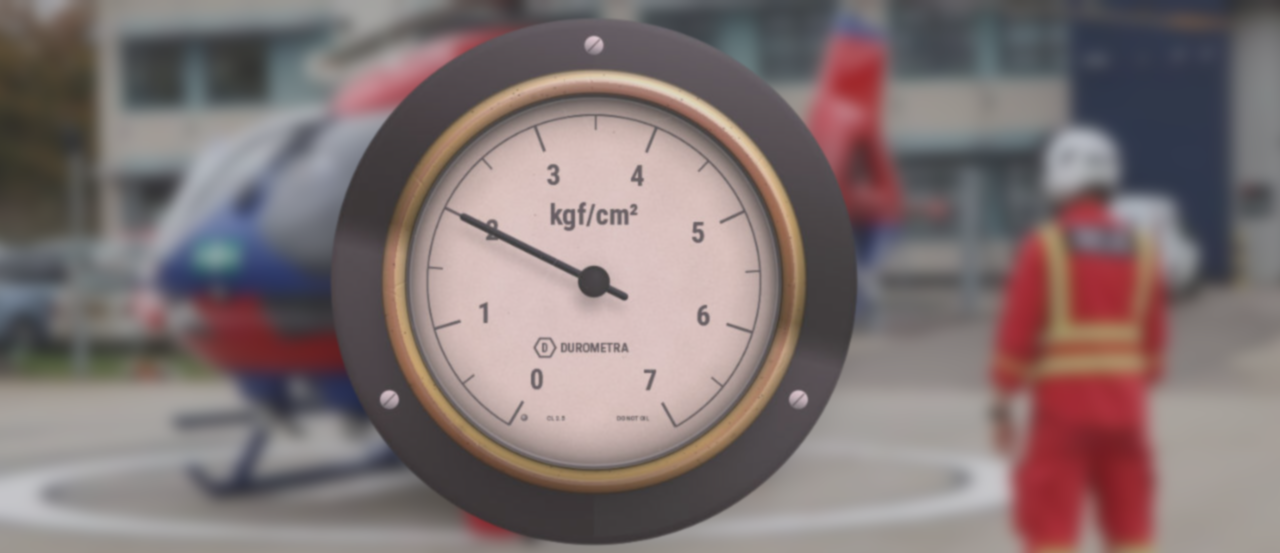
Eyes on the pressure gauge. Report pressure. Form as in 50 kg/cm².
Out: 2 kg/cm²
